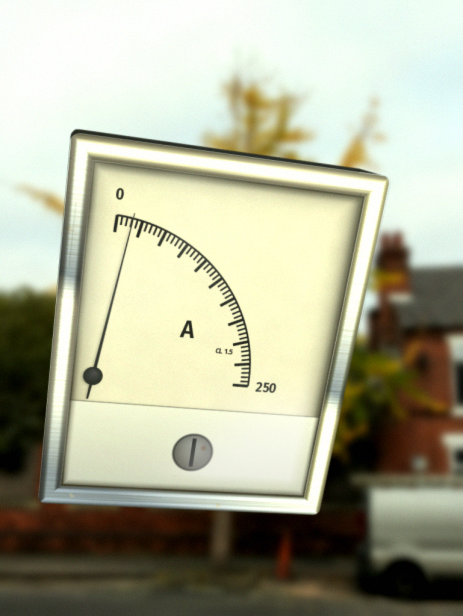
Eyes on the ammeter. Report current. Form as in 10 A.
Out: 15 A
